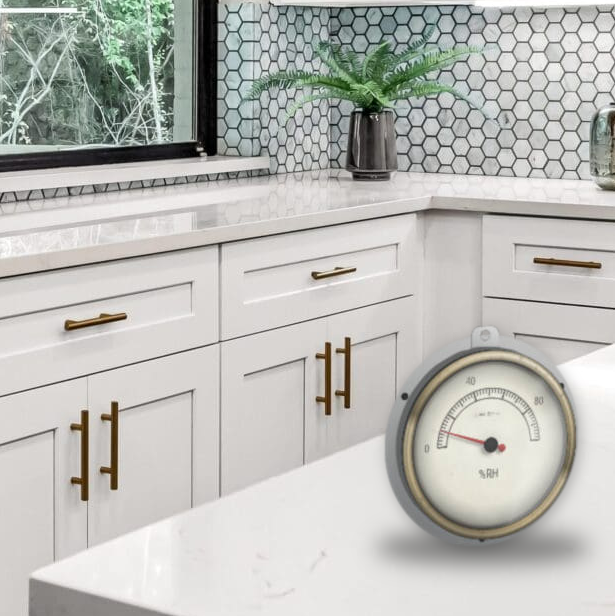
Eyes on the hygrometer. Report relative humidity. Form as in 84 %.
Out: 10 %
